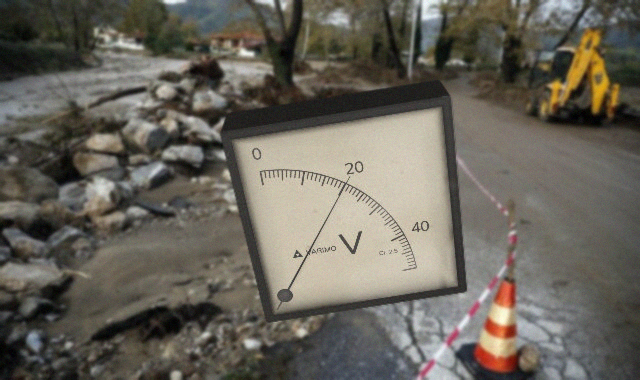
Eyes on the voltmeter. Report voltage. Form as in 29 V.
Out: 20 V
